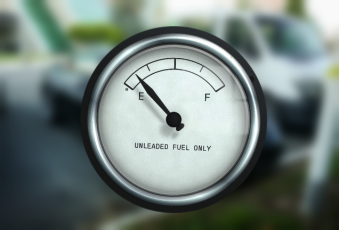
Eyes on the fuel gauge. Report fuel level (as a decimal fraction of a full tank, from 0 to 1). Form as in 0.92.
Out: 0.125
